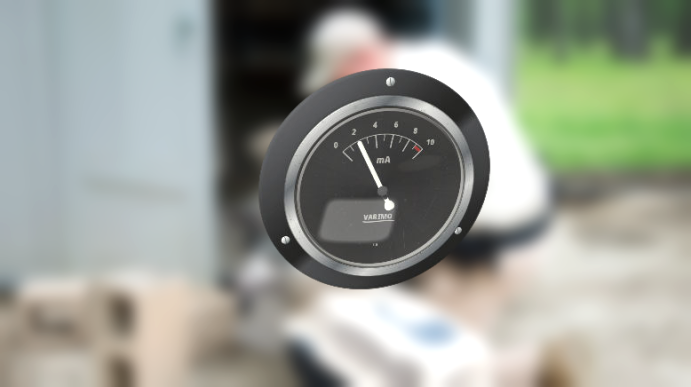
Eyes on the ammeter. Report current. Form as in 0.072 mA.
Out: 2 mA
